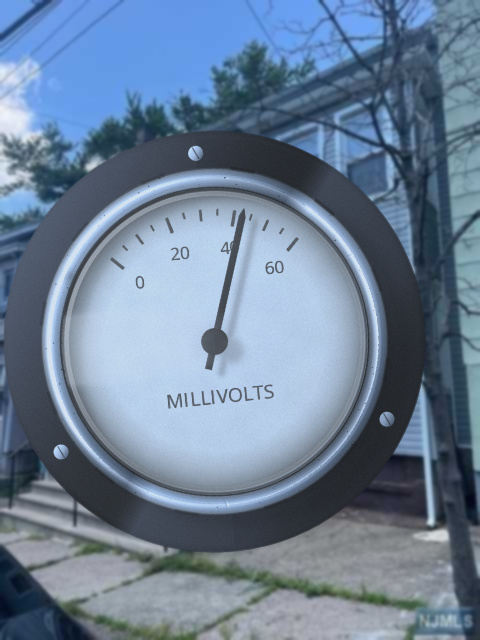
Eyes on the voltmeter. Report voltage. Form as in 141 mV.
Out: 42.5 mV
